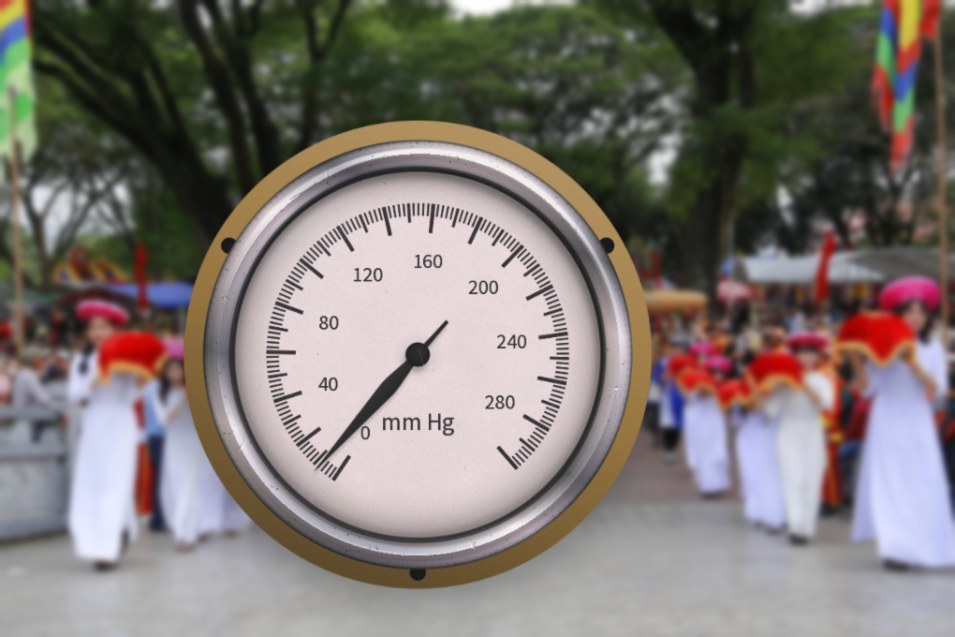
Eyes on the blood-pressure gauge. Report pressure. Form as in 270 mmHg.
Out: 8 mmHg
